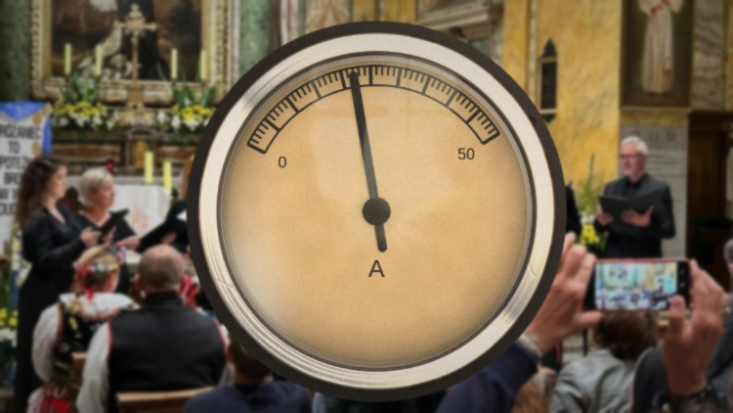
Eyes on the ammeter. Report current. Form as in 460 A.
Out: 22 A
